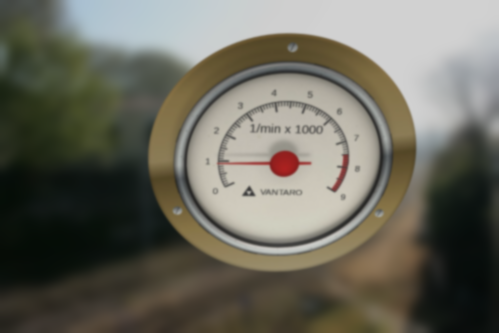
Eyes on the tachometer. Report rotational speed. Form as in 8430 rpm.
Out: 1000 rpm
